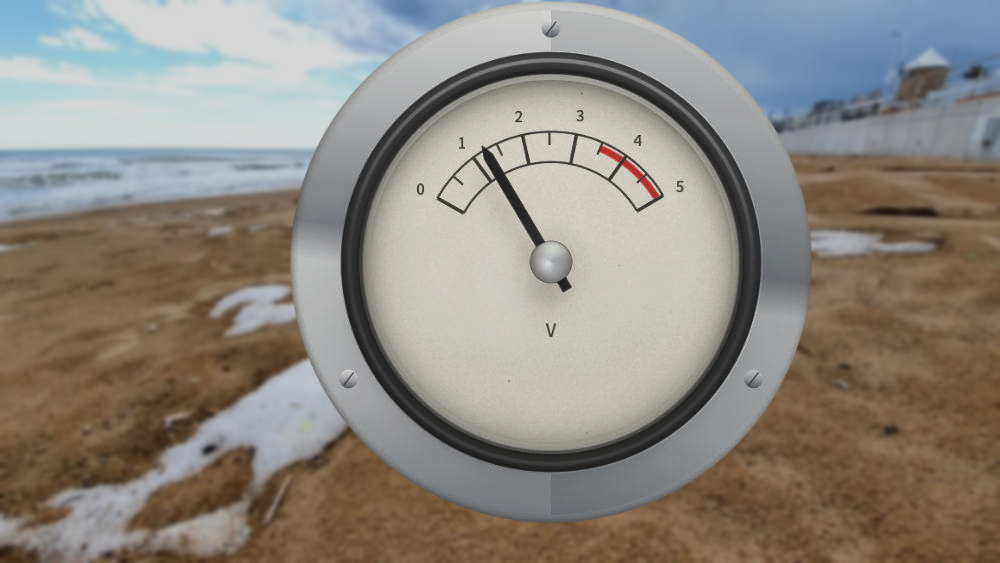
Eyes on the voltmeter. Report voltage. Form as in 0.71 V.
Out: 1.25 V
